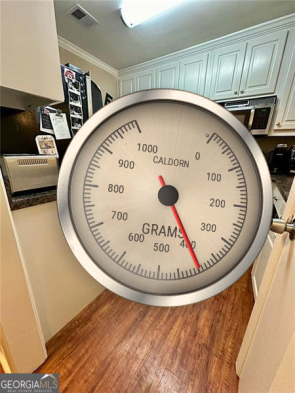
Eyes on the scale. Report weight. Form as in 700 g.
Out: 400 g
